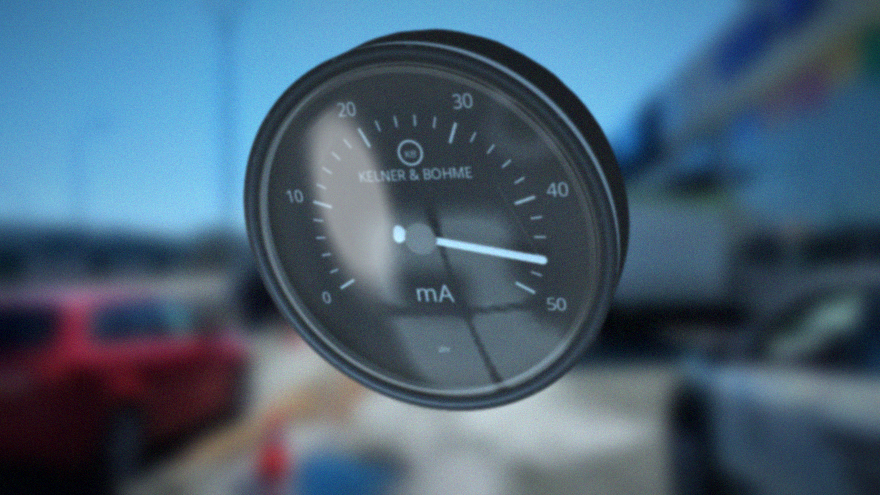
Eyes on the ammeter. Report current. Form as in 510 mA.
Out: 46 mA
